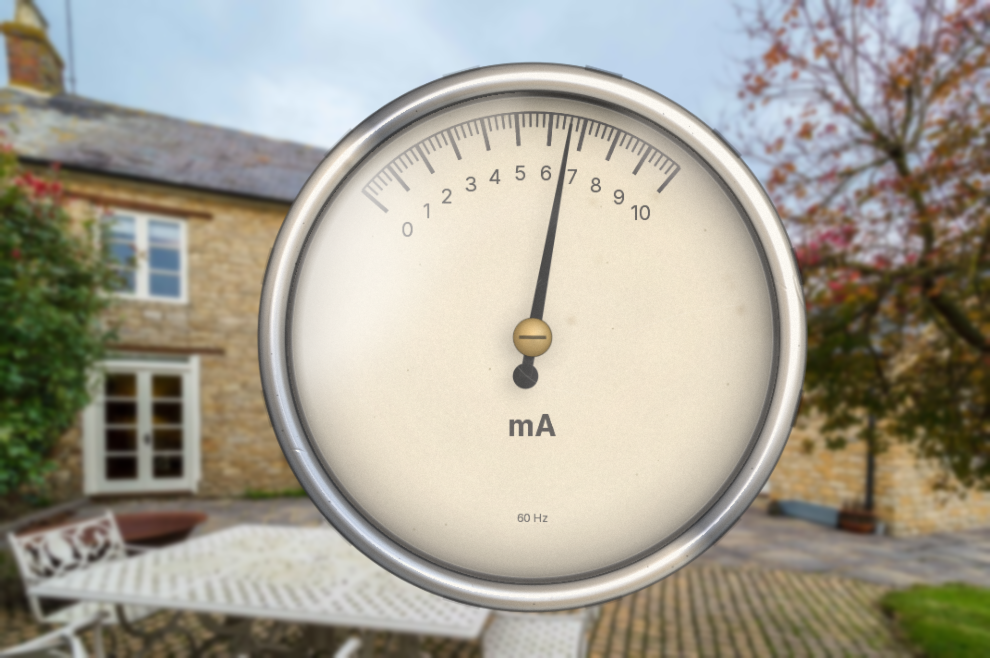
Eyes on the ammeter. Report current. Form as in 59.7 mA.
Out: 6.6 mA
